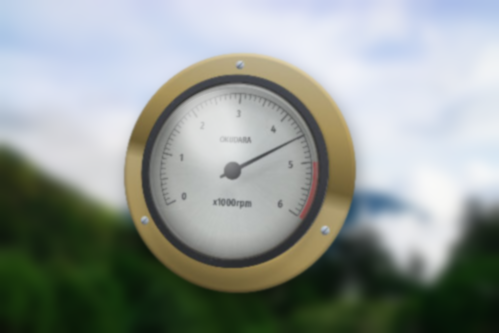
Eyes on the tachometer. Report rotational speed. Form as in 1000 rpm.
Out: 4500 rpm
